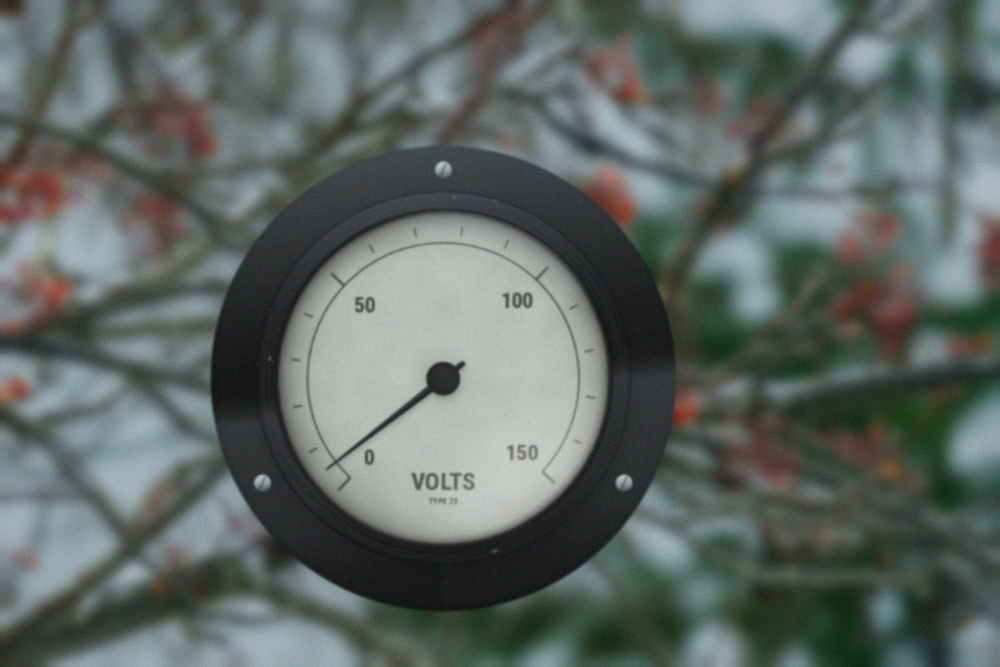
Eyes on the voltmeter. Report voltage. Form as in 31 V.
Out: 5 V
